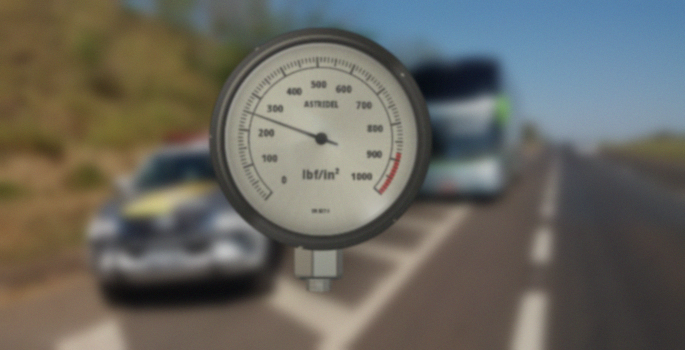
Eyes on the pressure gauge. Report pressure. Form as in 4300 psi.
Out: 250 psi
